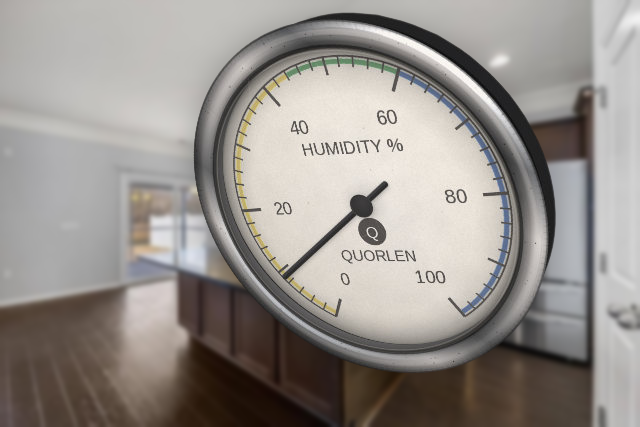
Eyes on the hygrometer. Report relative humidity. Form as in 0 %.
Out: 9 %
